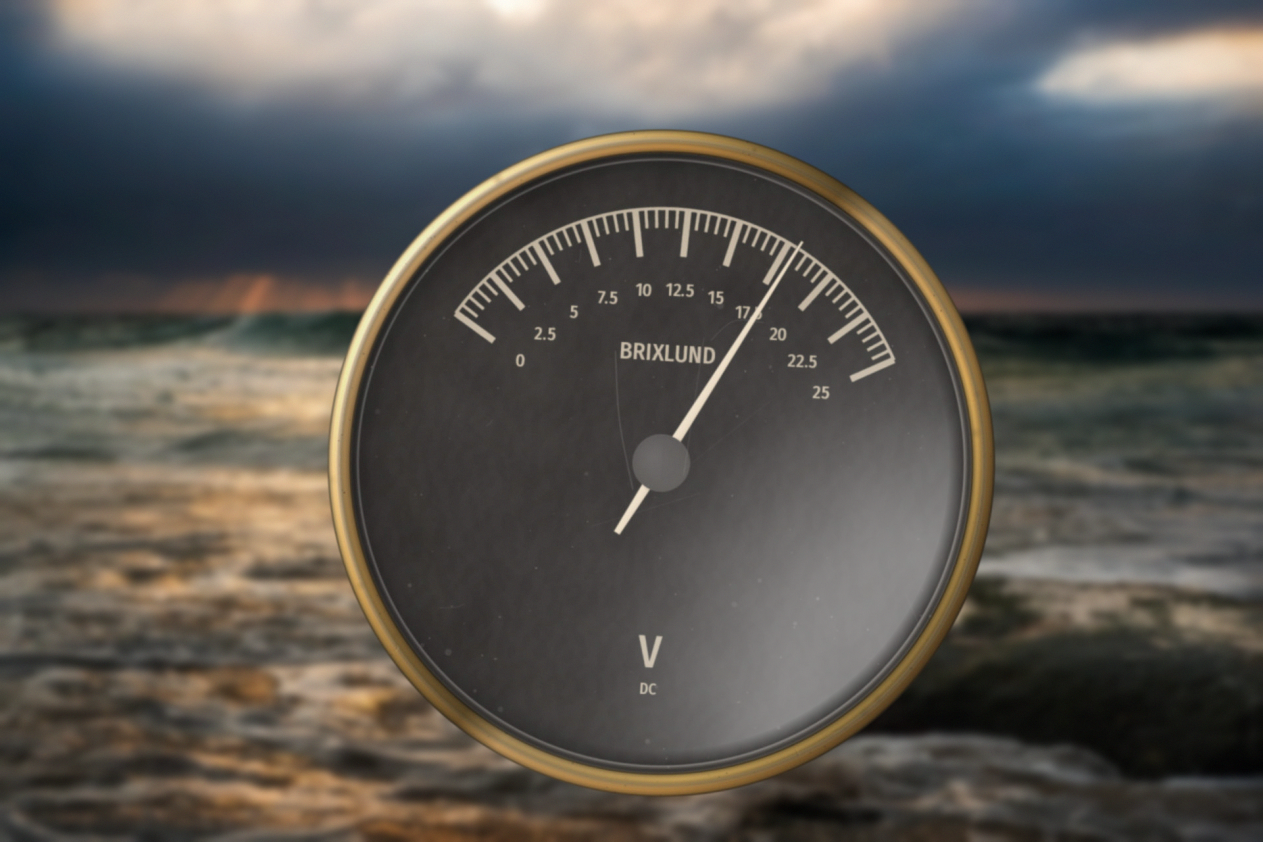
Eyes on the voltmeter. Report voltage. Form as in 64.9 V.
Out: 18 V
